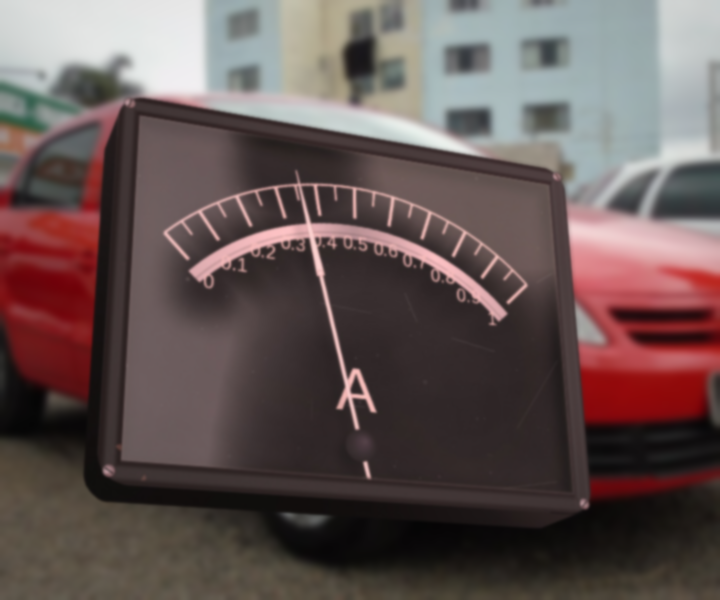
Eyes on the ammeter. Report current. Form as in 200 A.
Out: 0.35 A
